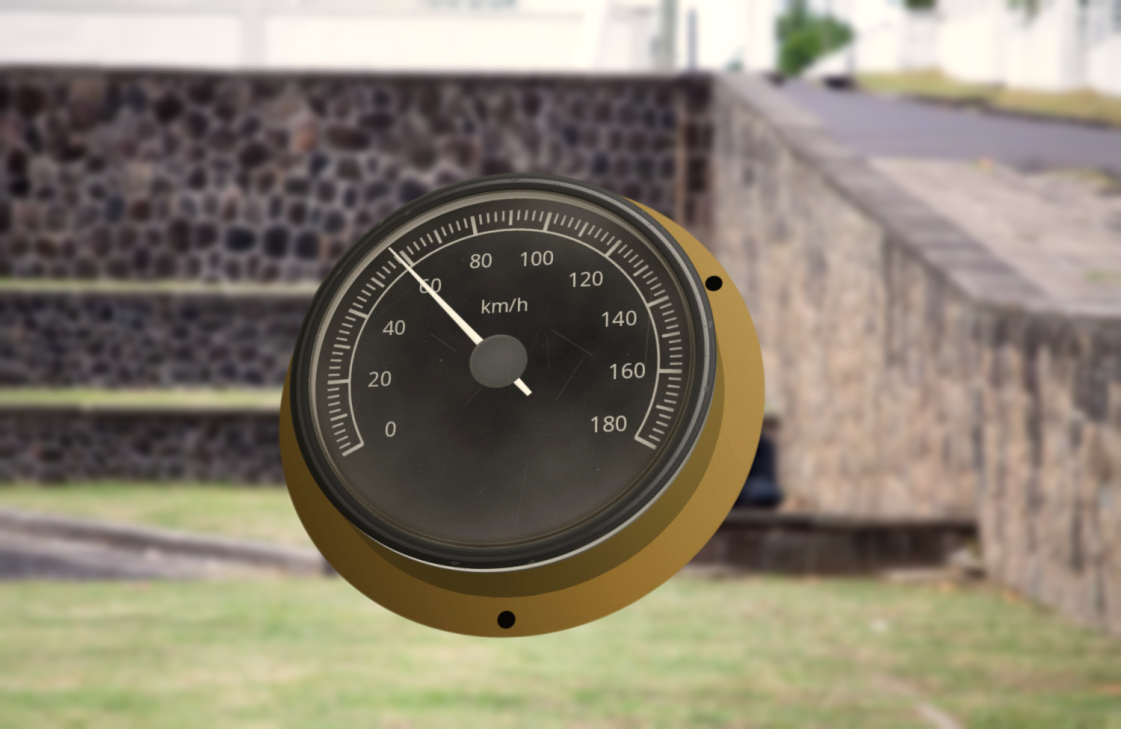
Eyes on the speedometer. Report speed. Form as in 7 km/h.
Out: 58 km/h
